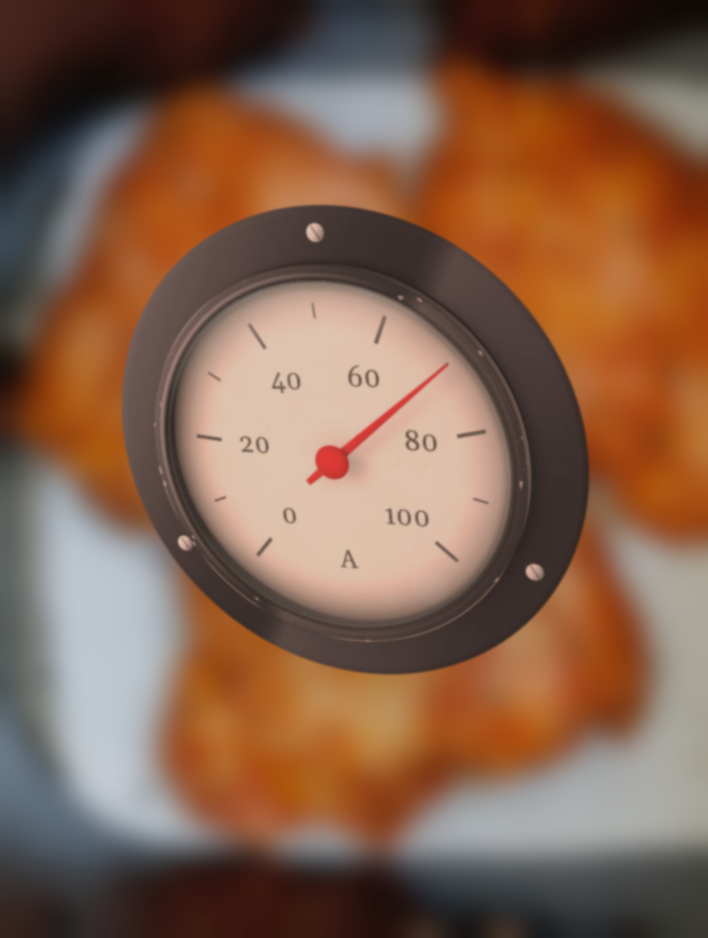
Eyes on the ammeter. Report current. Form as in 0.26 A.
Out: 70 A
